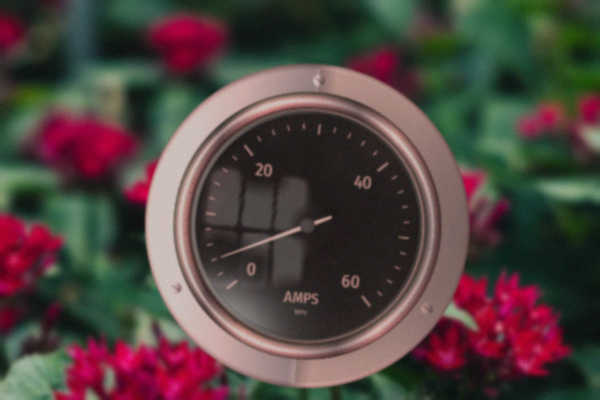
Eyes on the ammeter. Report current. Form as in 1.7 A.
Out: 4 A
